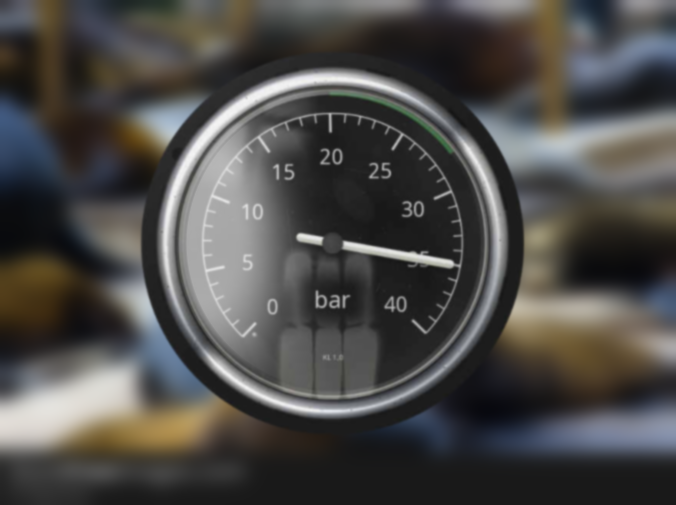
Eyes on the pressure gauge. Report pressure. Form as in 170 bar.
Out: 35 bar
